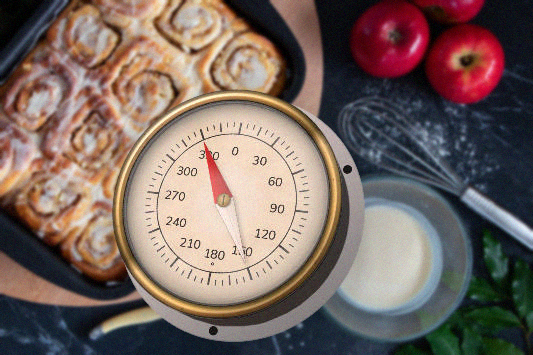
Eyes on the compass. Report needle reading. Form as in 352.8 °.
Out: 330 °
